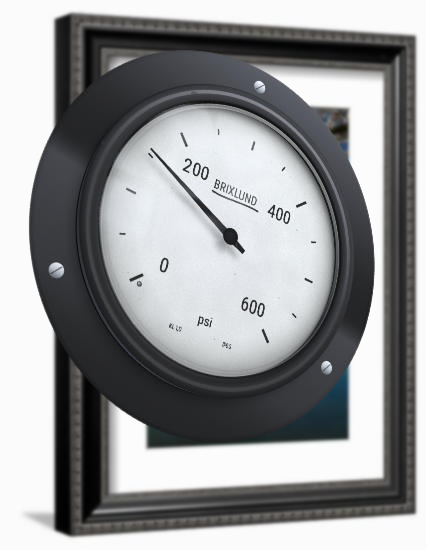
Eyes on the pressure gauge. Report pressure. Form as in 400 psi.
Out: 150 psi
